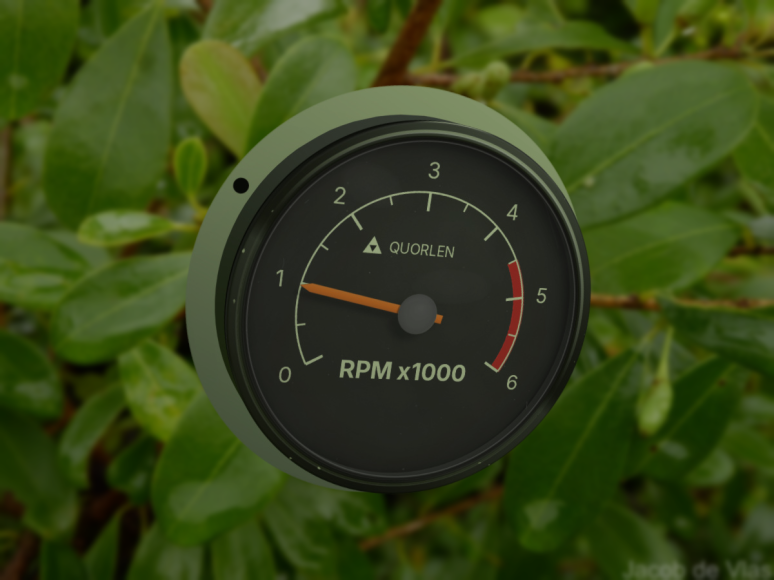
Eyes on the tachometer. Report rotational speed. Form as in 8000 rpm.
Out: 1000 rpm
